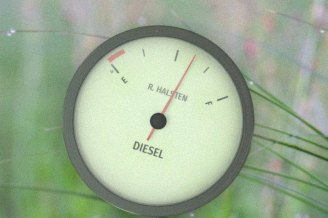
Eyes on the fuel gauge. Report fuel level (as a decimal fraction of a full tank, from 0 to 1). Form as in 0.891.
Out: 0.625
